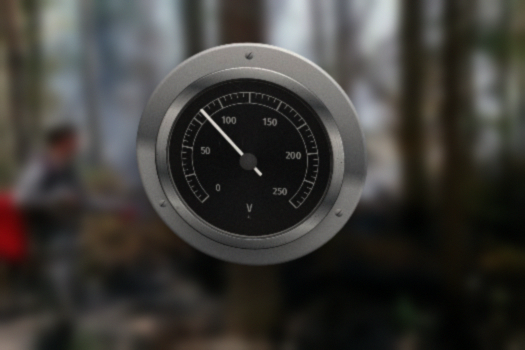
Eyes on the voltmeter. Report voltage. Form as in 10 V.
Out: 85 V
